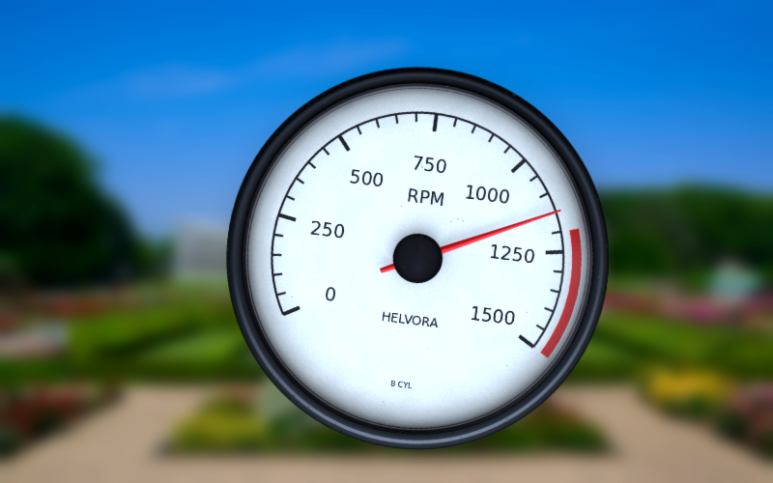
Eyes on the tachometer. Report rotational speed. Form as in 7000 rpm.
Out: 1150 rpm
